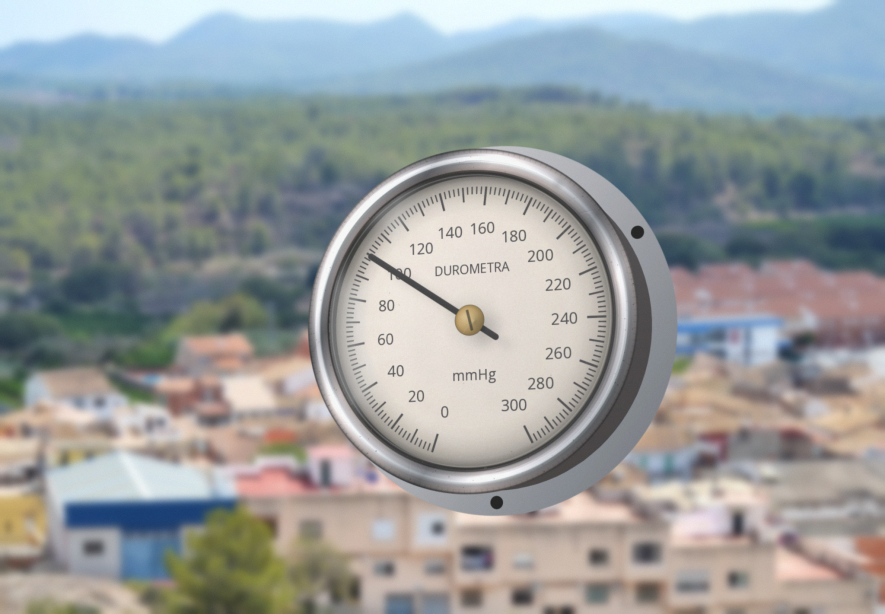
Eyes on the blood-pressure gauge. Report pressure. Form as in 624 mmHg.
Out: 100 mmHg
